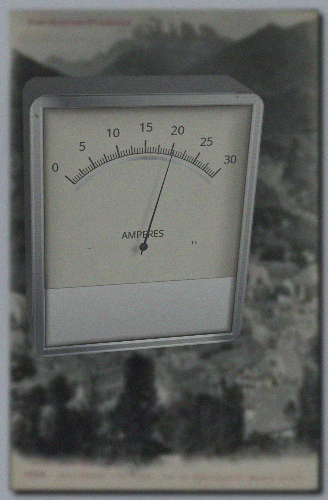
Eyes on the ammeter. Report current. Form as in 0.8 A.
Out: 20 A
